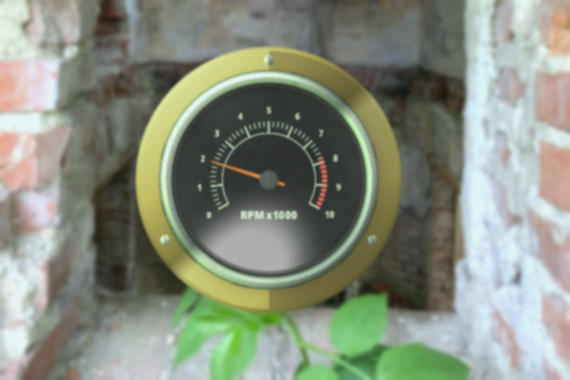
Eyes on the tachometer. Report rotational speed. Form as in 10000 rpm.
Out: 2000 rpm
